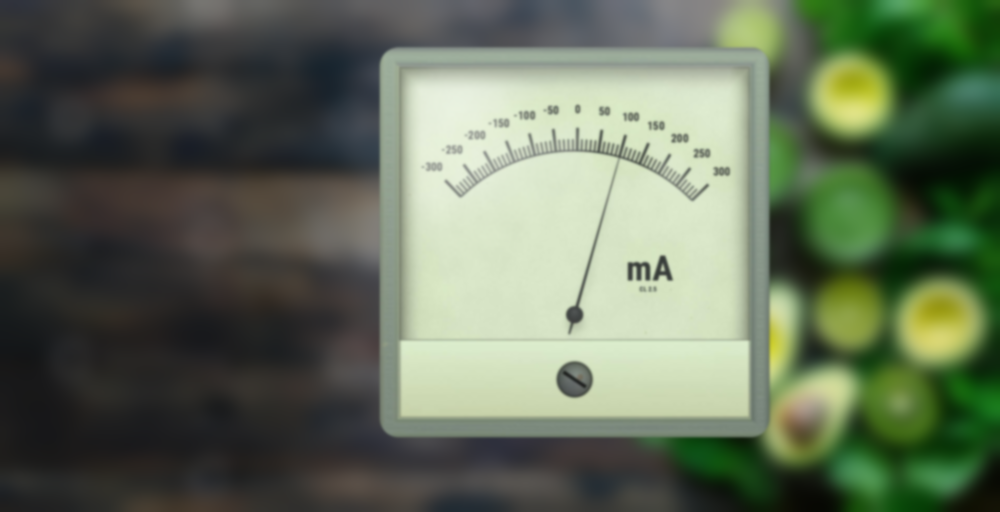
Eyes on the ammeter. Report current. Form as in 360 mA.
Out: 100 mA
